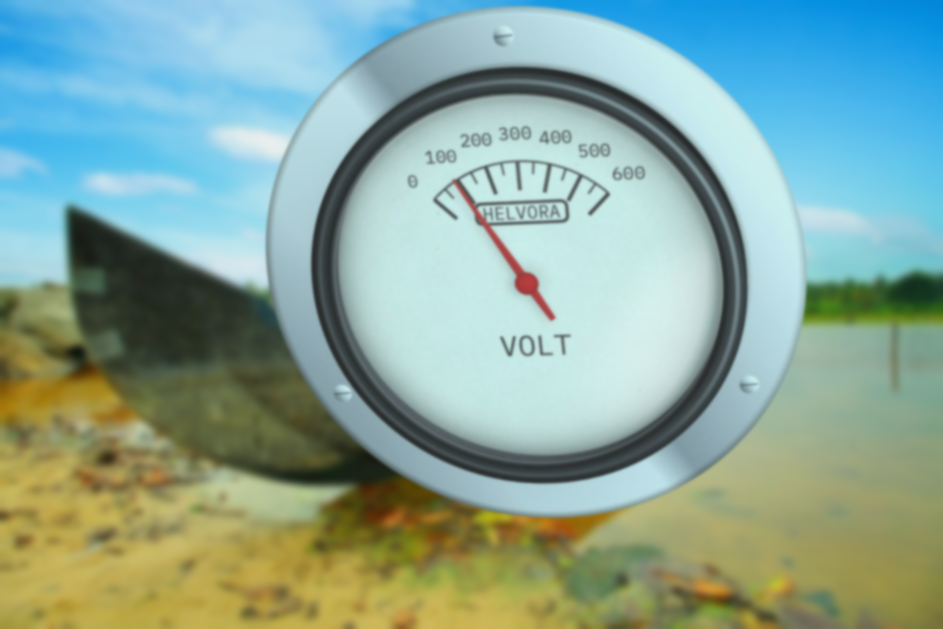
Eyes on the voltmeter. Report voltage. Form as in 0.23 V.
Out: 100 V
